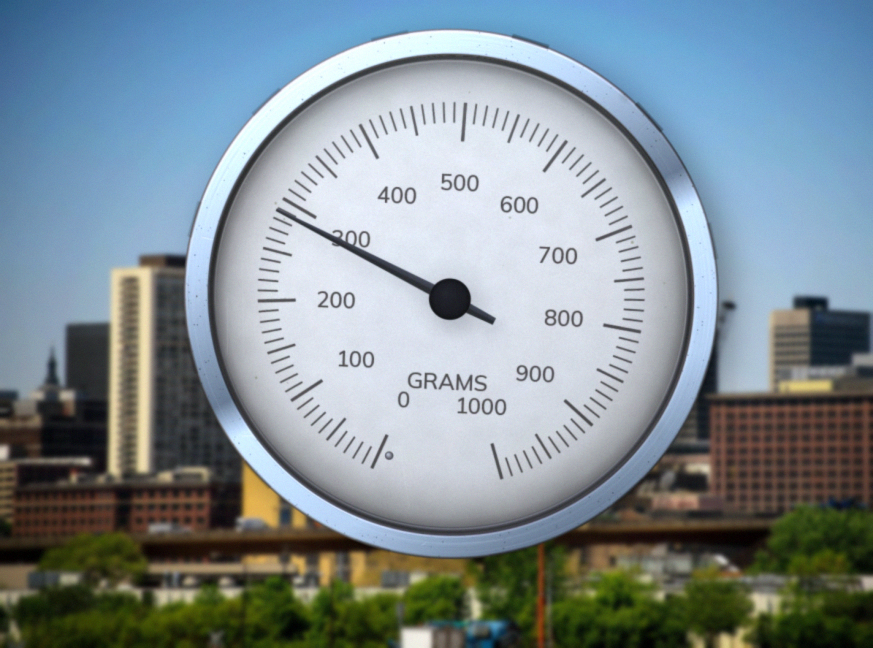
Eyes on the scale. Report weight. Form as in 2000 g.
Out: 290 g
